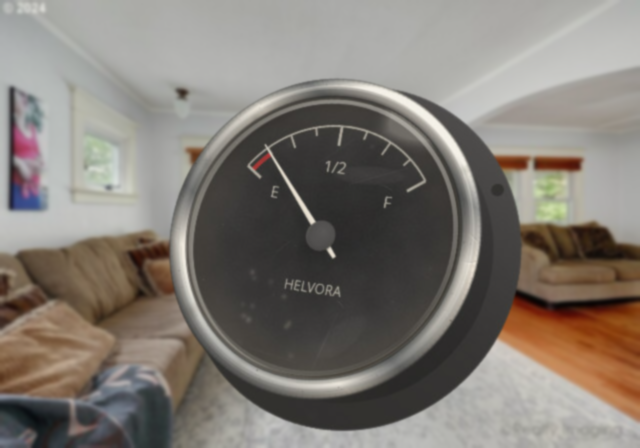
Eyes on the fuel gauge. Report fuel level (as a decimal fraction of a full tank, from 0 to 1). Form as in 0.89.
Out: 0.125
